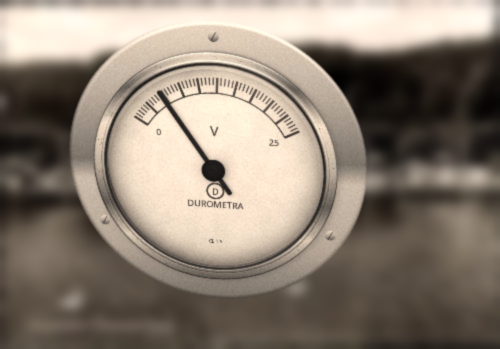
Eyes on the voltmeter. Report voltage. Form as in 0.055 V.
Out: 5 V
